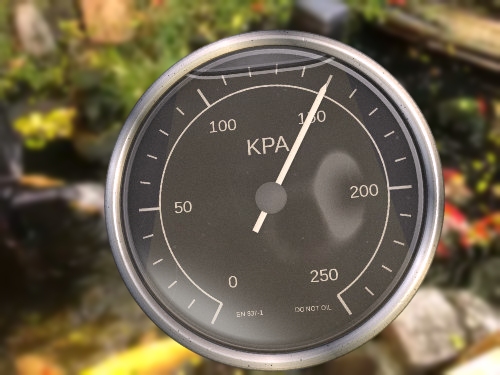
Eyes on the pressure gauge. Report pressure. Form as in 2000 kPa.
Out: 150 kPa
